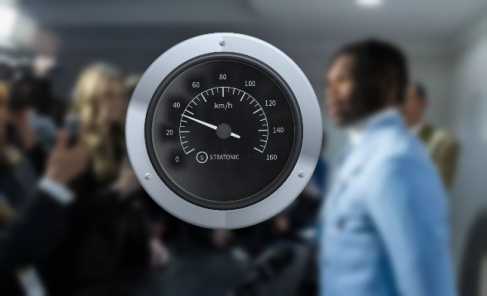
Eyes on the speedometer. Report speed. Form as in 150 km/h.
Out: 35 km/h
